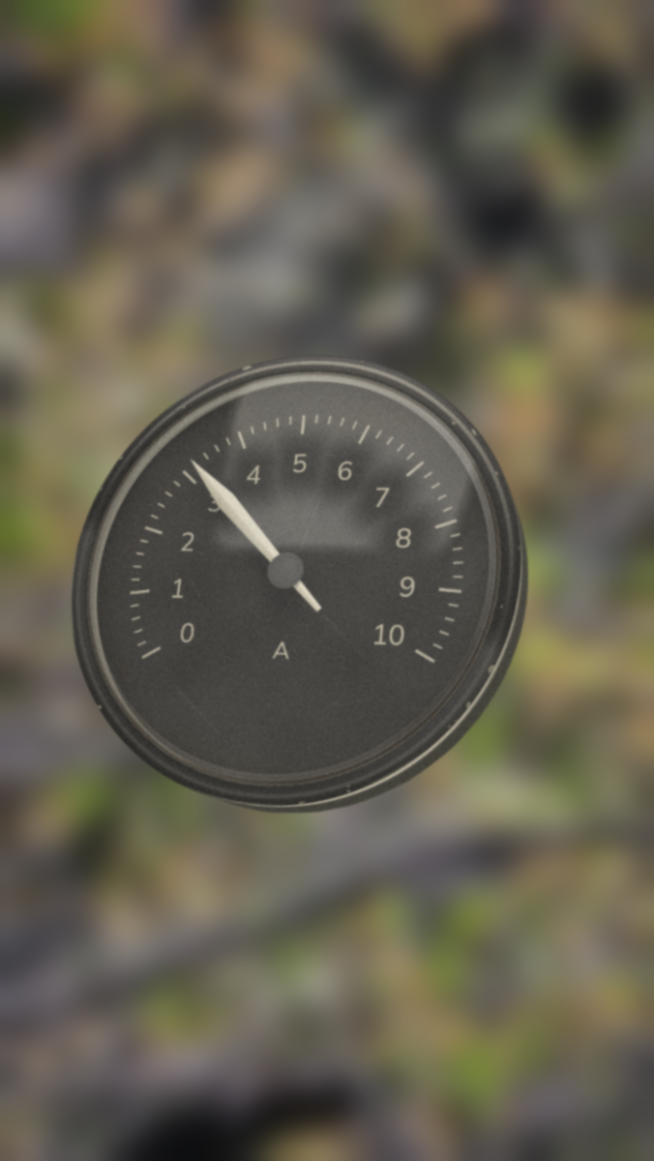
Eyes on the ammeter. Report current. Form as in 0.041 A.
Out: 3.2 A
